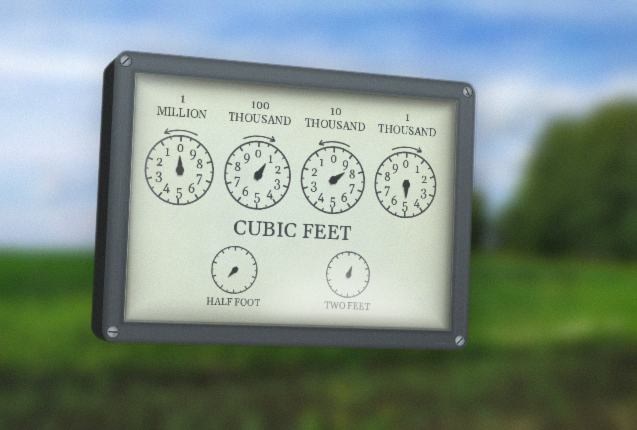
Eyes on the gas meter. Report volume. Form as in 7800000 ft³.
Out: 8500 ft³
